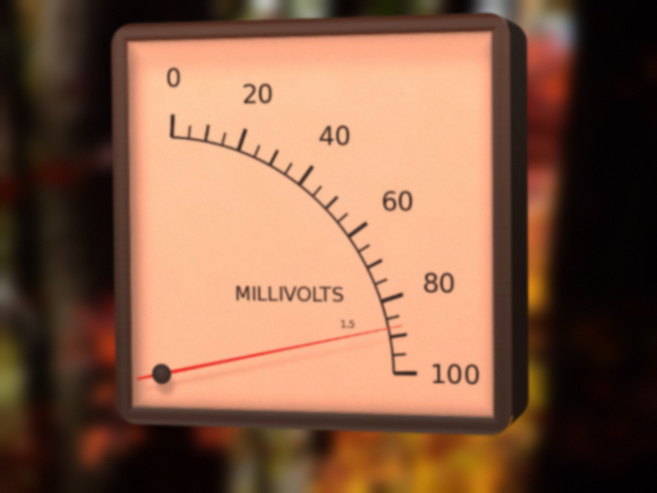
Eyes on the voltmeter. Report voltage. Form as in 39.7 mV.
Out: 87.5 mV
